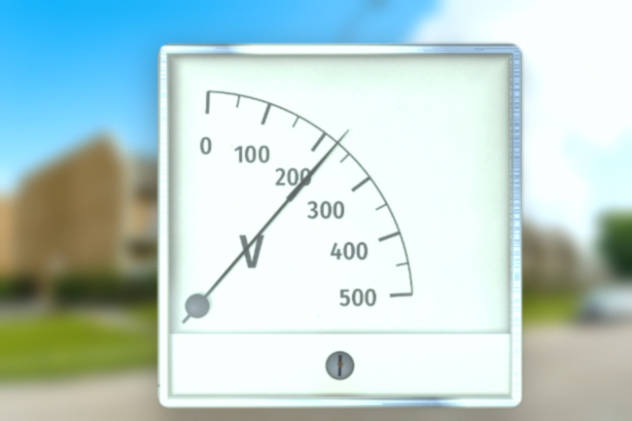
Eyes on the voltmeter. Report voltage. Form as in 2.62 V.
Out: 225 V
